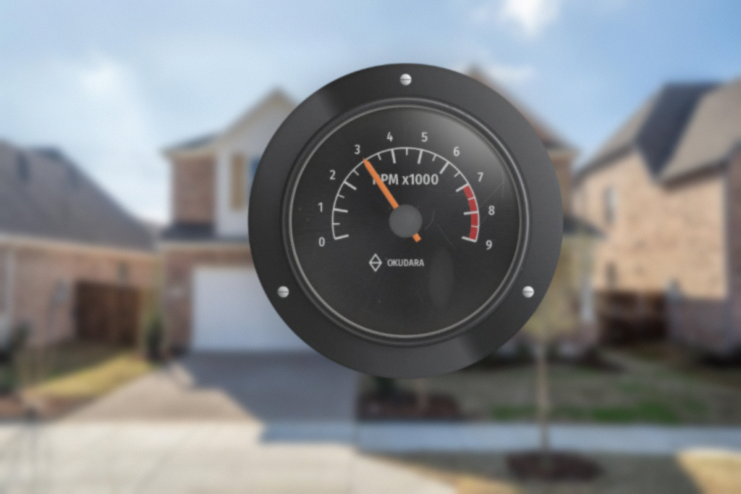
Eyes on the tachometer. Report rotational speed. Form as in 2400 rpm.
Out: 3000 rpm
